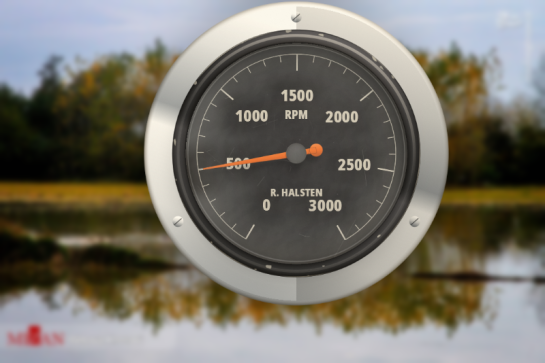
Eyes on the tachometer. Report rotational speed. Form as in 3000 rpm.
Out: 500 rpm
